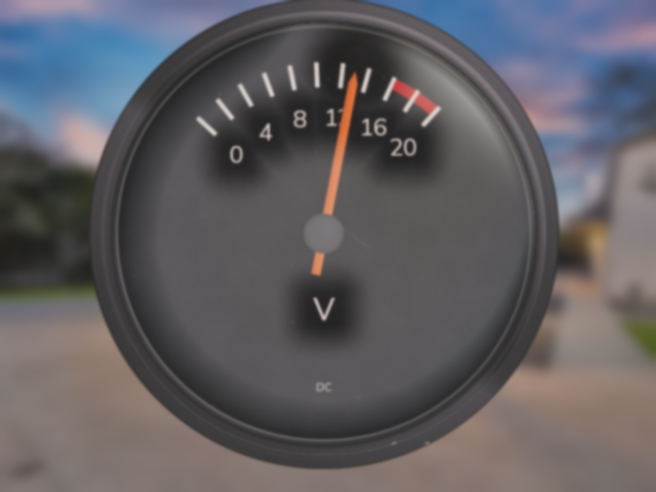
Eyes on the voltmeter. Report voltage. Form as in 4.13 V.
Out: 13 V
